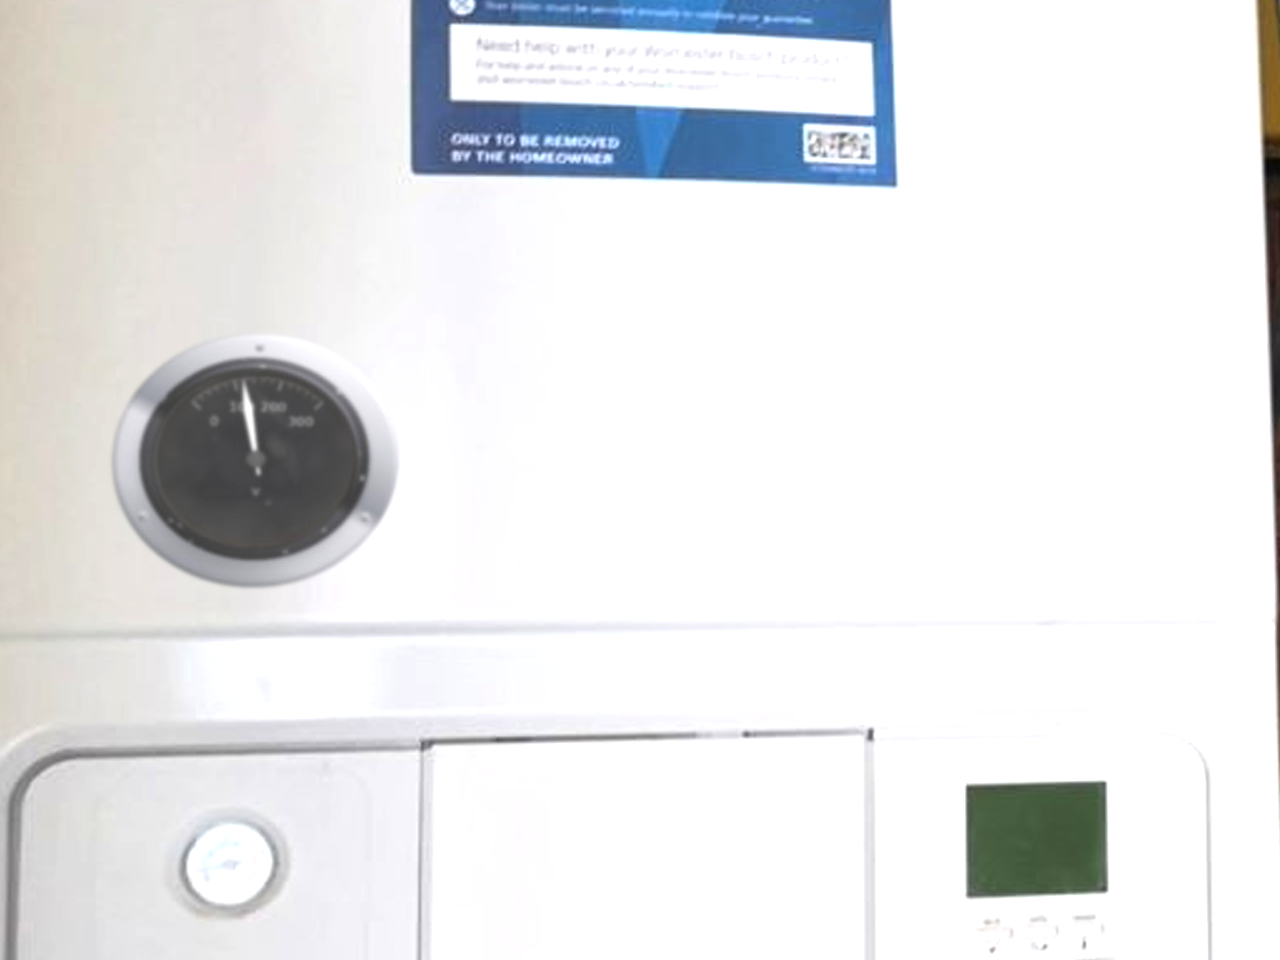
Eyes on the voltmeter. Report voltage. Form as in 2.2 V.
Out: 120 V
